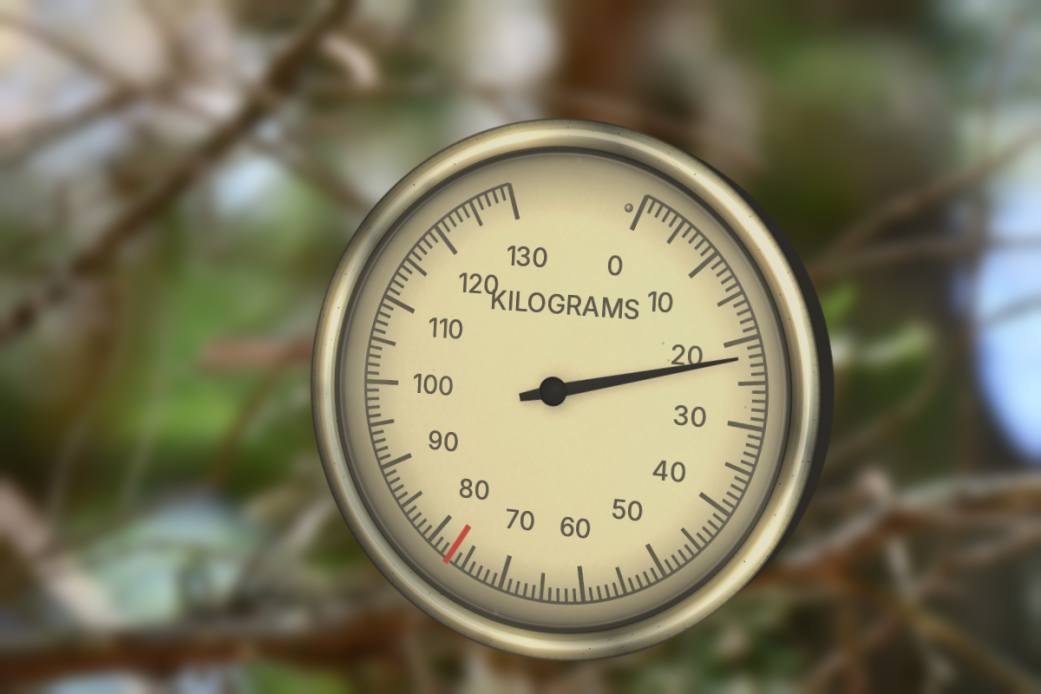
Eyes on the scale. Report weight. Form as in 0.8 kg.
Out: 22 kg
